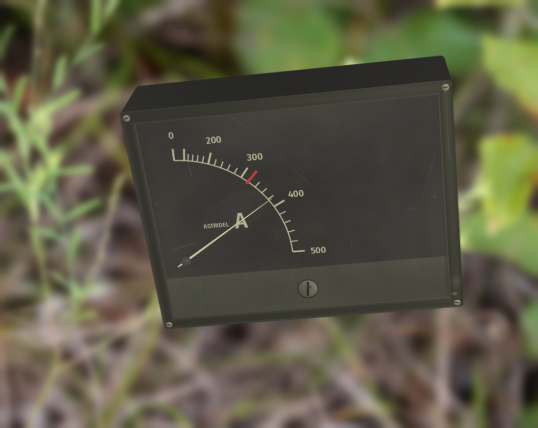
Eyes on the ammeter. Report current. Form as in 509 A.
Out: 380 A
